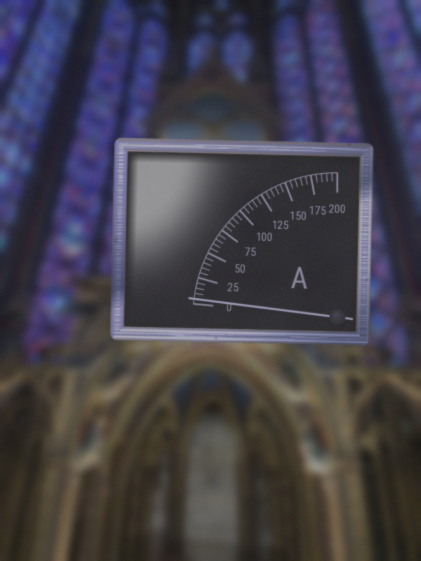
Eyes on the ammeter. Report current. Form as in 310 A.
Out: 5 A
